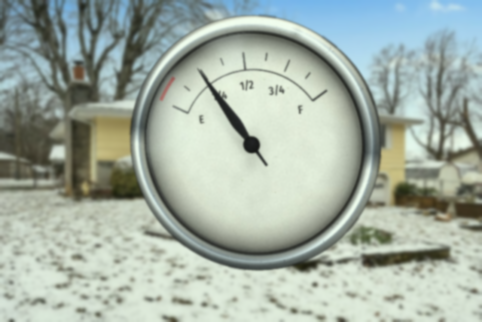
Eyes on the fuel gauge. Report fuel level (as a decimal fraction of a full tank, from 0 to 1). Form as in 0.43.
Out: 0.25
